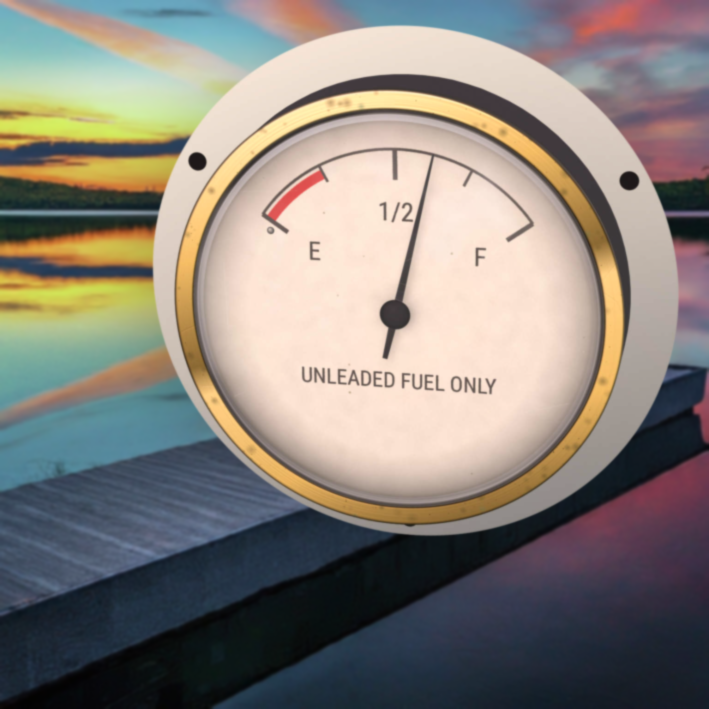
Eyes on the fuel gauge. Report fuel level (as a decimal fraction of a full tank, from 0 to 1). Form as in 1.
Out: 0.625
